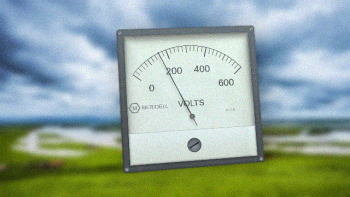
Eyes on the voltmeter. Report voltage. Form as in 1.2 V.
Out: 160 V
